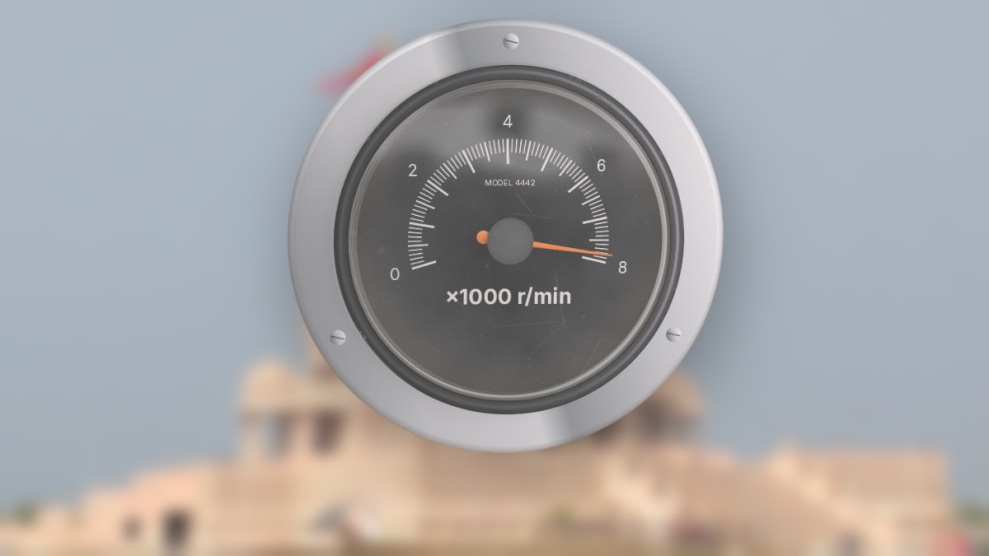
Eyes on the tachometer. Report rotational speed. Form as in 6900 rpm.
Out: 7800 rpm
